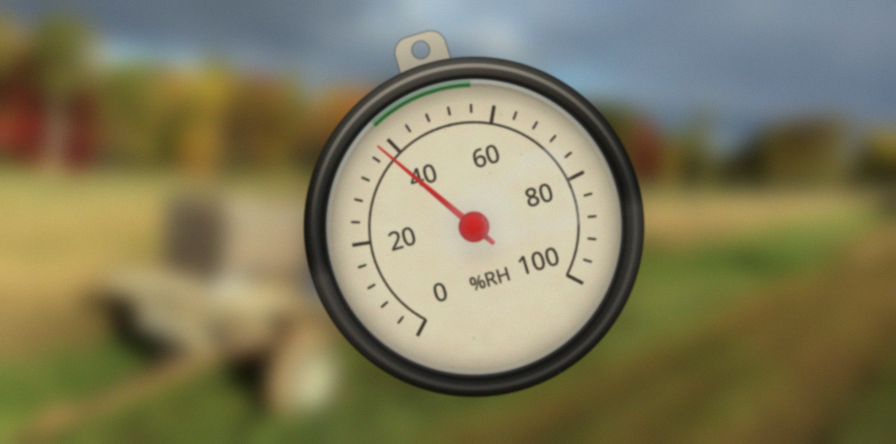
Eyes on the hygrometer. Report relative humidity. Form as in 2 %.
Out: 38 %
